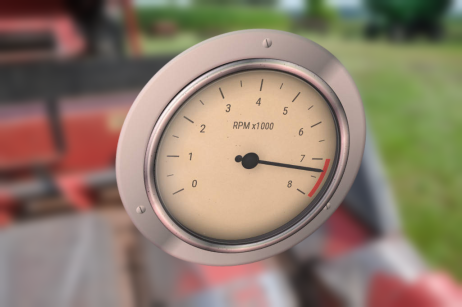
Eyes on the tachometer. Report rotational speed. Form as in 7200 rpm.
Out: 7250 rpm
